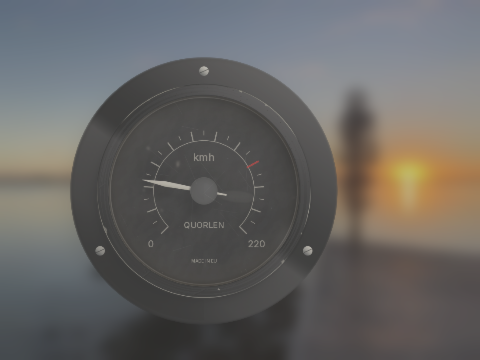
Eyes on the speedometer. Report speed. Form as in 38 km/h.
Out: 45 km/h
